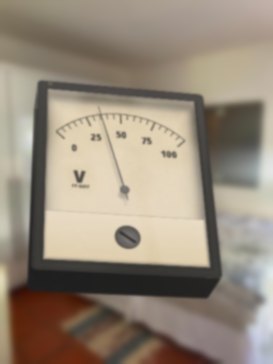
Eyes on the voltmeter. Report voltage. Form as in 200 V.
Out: 35 V
